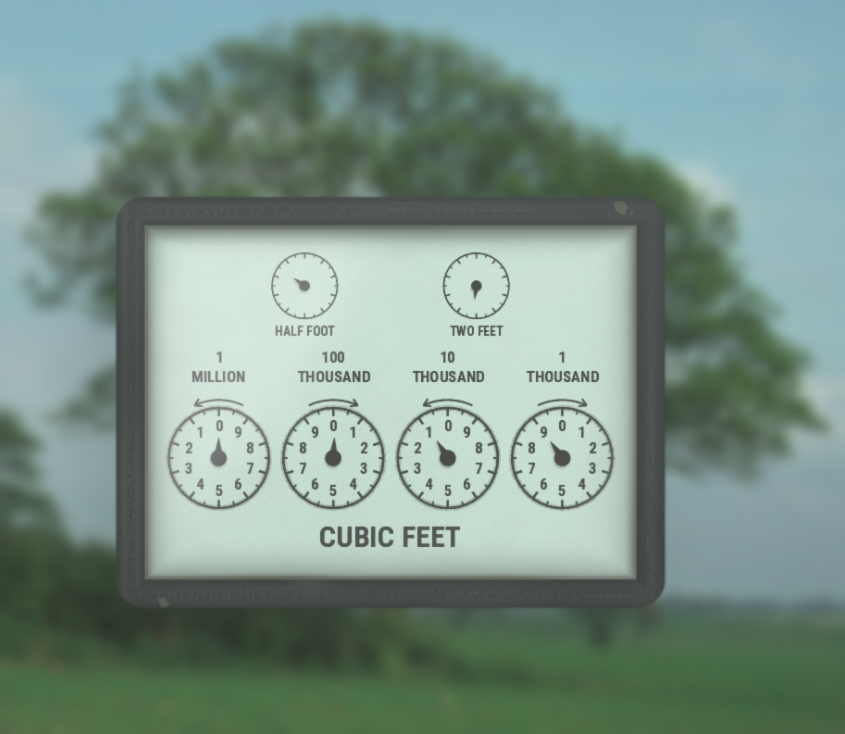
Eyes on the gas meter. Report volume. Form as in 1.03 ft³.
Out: 900 ft³
